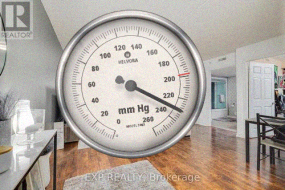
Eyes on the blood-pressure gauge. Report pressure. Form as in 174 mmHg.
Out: 230 mmHg
